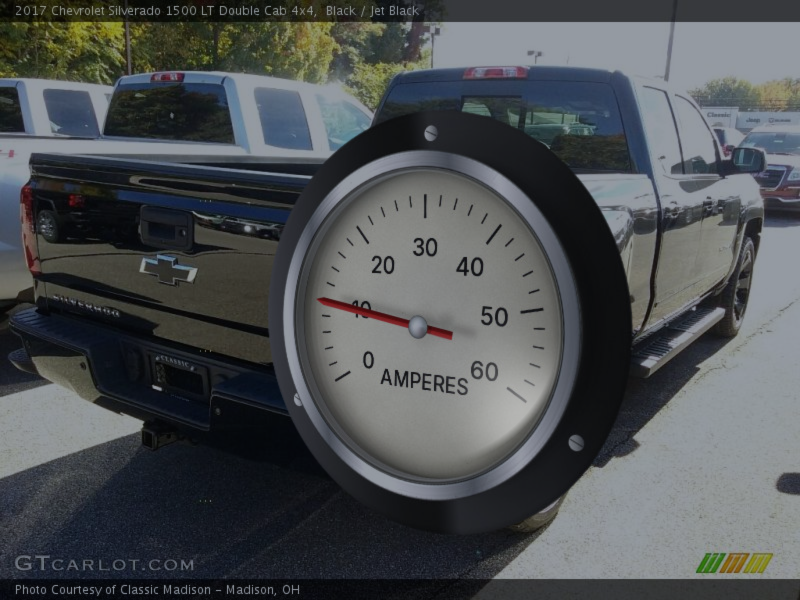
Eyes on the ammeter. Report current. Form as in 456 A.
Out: 10 A
